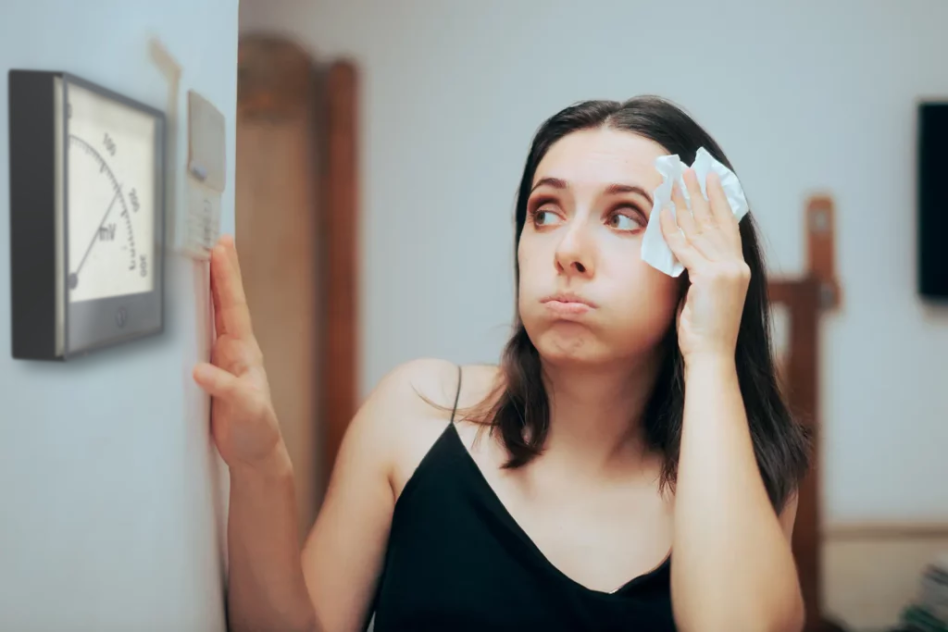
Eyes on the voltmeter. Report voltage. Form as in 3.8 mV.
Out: 150 mV
